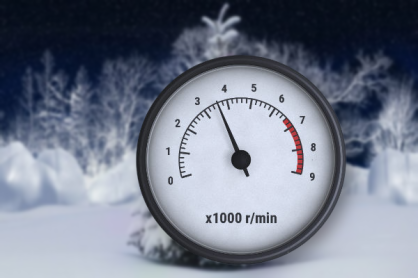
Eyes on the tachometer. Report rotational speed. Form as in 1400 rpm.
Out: 3600 rpm
